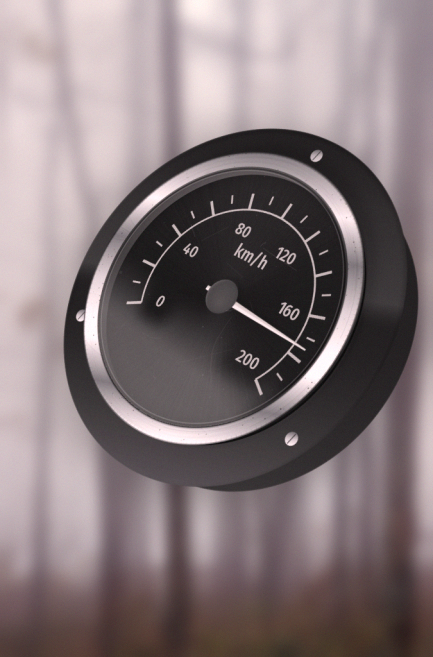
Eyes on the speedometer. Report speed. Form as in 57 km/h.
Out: 175 km/h
